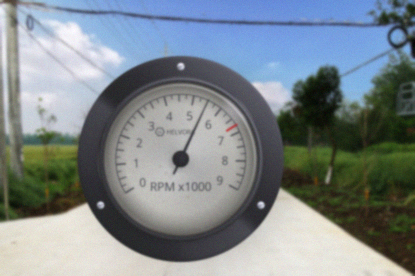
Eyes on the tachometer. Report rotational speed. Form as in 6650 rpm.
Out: 5500 rpm
